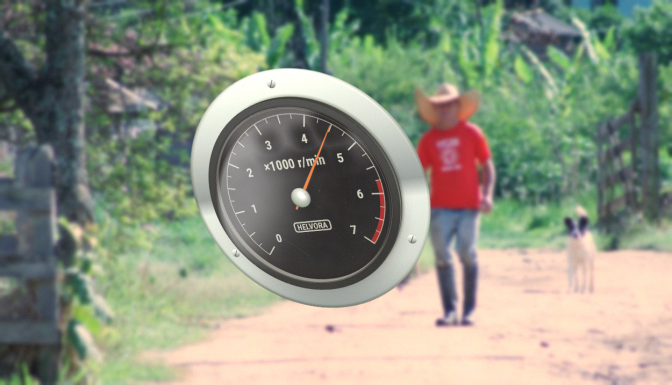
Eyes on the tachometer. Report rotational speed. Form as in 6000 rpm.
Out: 4500 rpm
